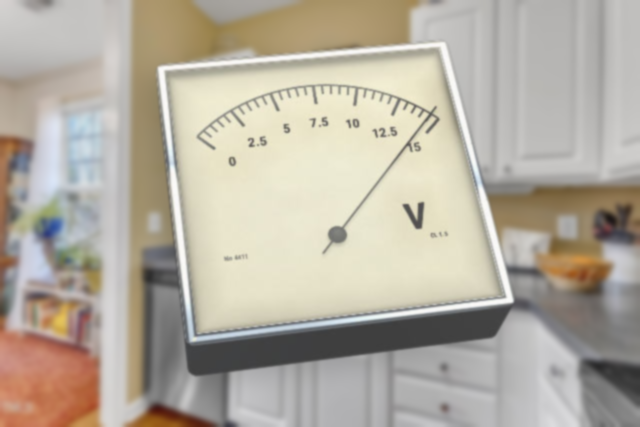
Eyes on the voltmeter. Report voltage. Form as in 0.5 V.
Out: 14.5 V
